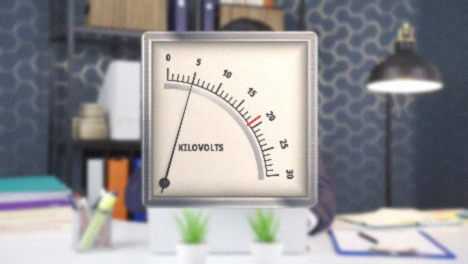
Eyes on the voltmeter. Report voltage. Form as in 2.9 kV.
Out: 5 kV
